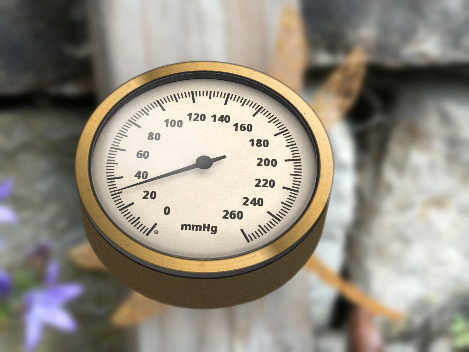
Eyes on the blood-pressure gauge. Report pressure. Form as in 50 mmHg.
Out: 30 mmHg
